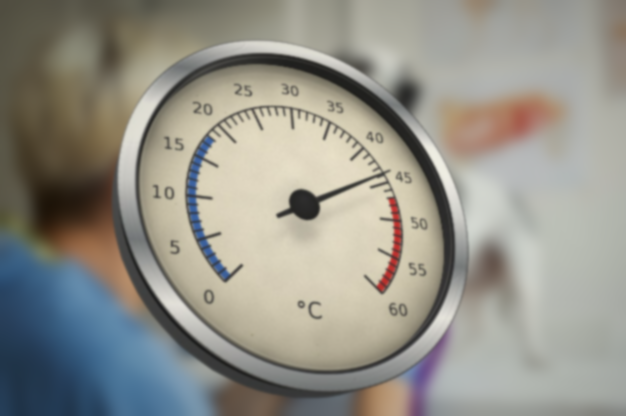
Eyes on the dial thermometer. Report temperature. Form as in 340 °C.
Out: 44 °C
